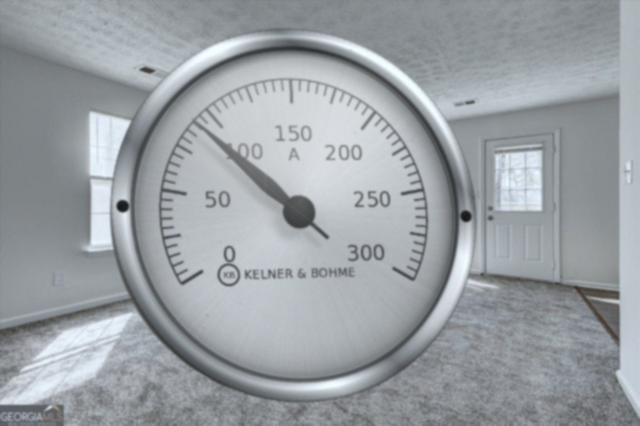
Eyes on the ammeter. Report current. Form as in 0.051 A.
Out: 90 A
